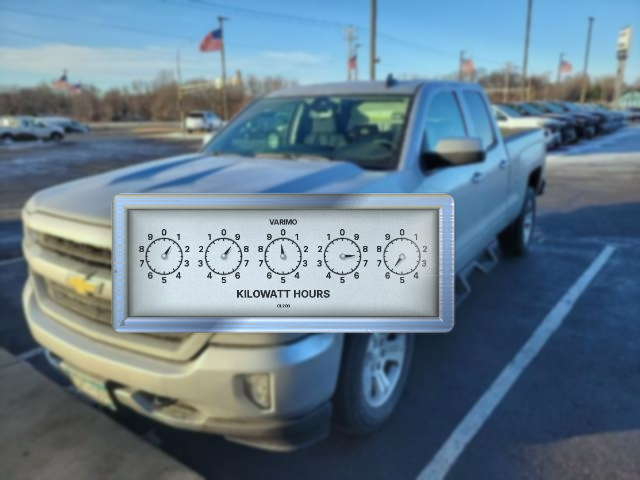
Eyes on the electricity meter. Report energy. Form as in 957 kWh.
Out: 8976 kWh
